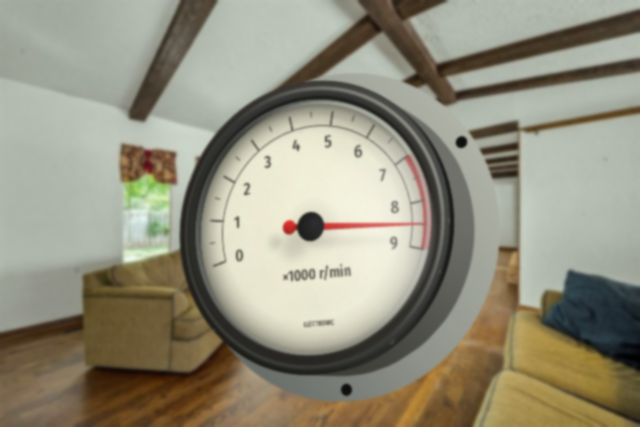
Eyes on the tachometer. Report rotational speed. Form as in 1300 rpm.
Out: 8500 rpm
